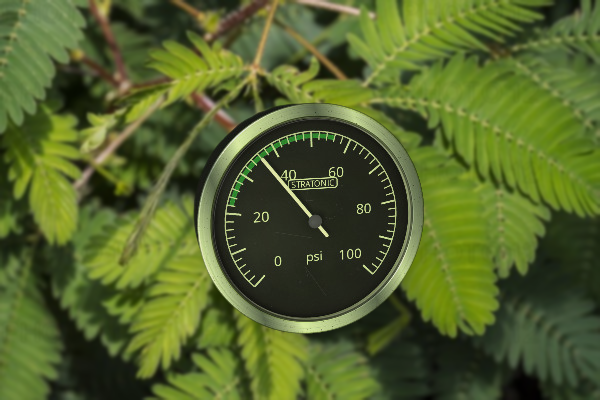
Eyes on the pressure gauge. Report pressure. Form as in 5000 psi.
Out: 36 psi
